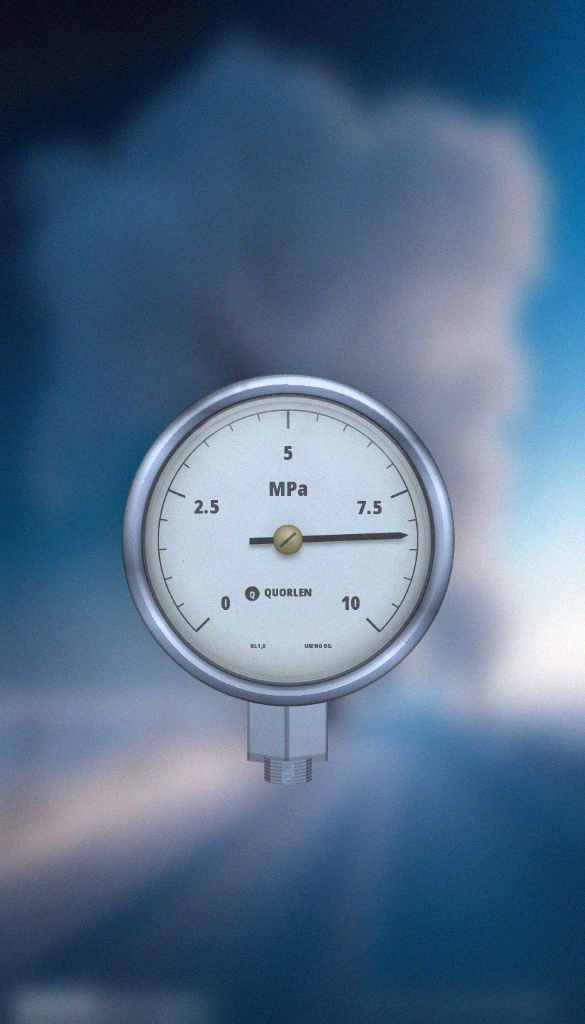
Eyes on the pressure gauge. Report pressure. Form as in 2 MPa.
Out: 8.25 MPa
